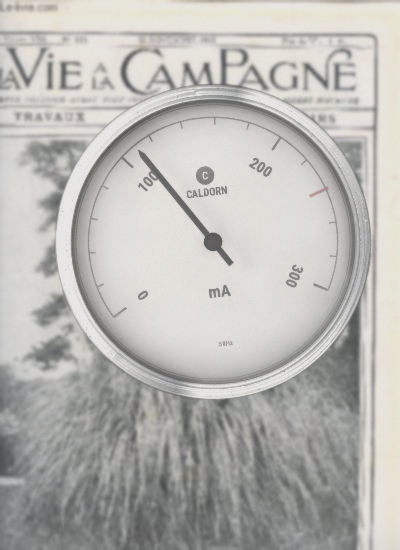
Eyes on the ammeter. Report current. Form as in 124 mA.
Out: 110 mA
